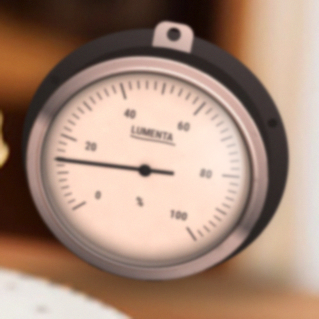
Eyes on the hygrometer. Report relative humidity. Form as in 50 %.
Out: 14 %
